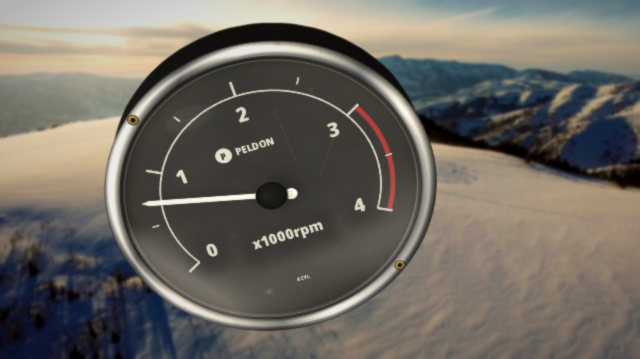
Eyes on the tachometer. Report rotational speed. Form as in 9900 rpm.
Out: 750 rpm
